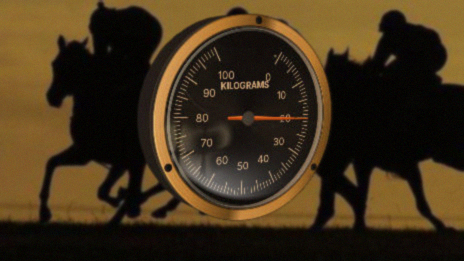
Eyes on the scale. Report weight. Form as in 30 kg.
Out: 20 kg
